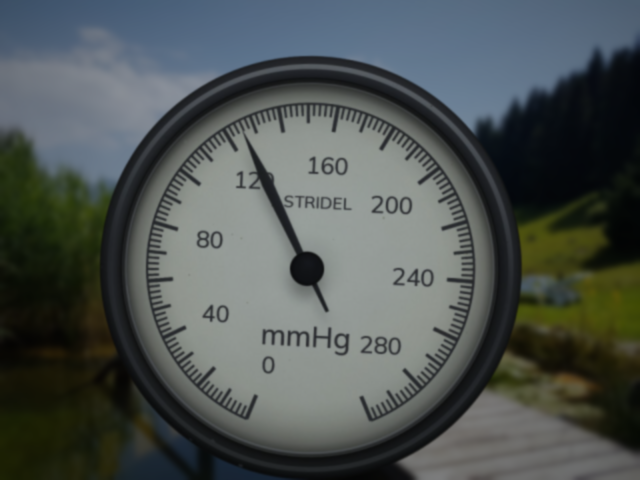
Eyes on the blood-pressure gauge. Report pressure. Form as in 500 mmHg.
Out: 126 mmHg
